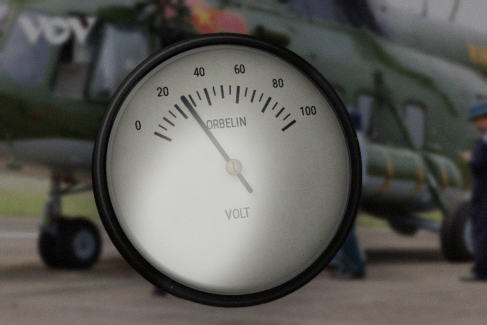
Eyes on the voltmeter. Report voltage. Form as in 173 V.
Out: 25 V
